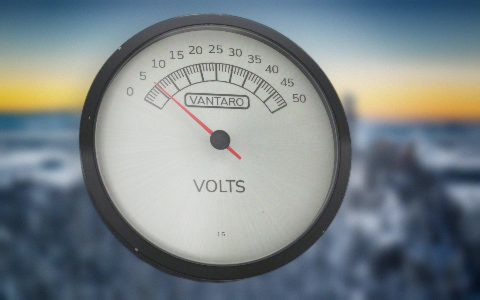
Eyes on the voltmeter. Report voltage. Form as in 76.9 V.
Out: 5 V
